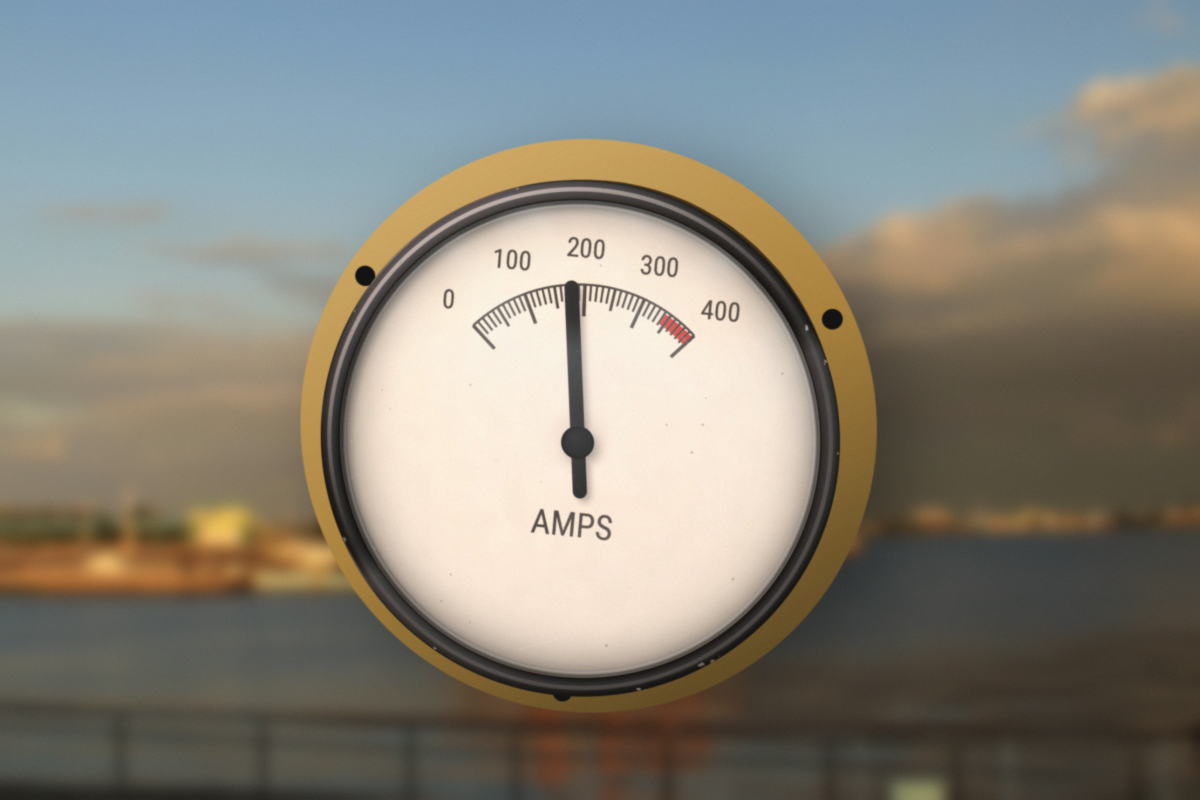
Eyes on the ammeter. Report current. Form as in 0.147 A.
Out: 180 A
